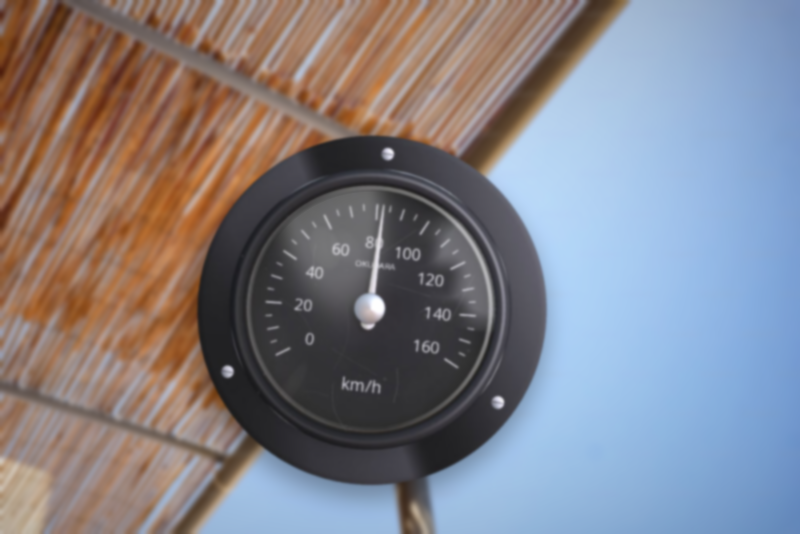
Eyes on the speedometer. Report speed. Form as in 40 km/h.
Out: 82.5 km/h
